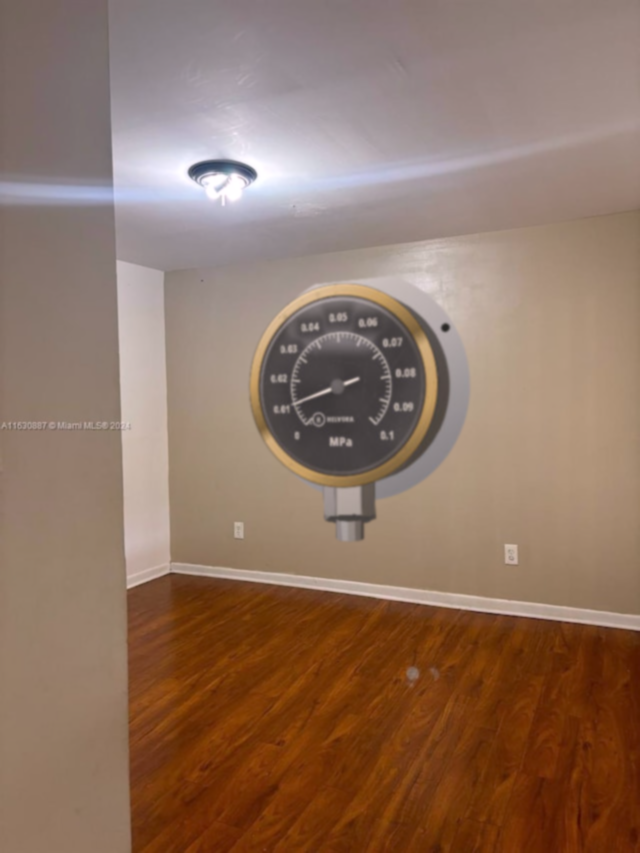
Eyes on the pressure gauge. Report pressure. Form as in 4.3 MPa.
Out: 0.01 MPa
